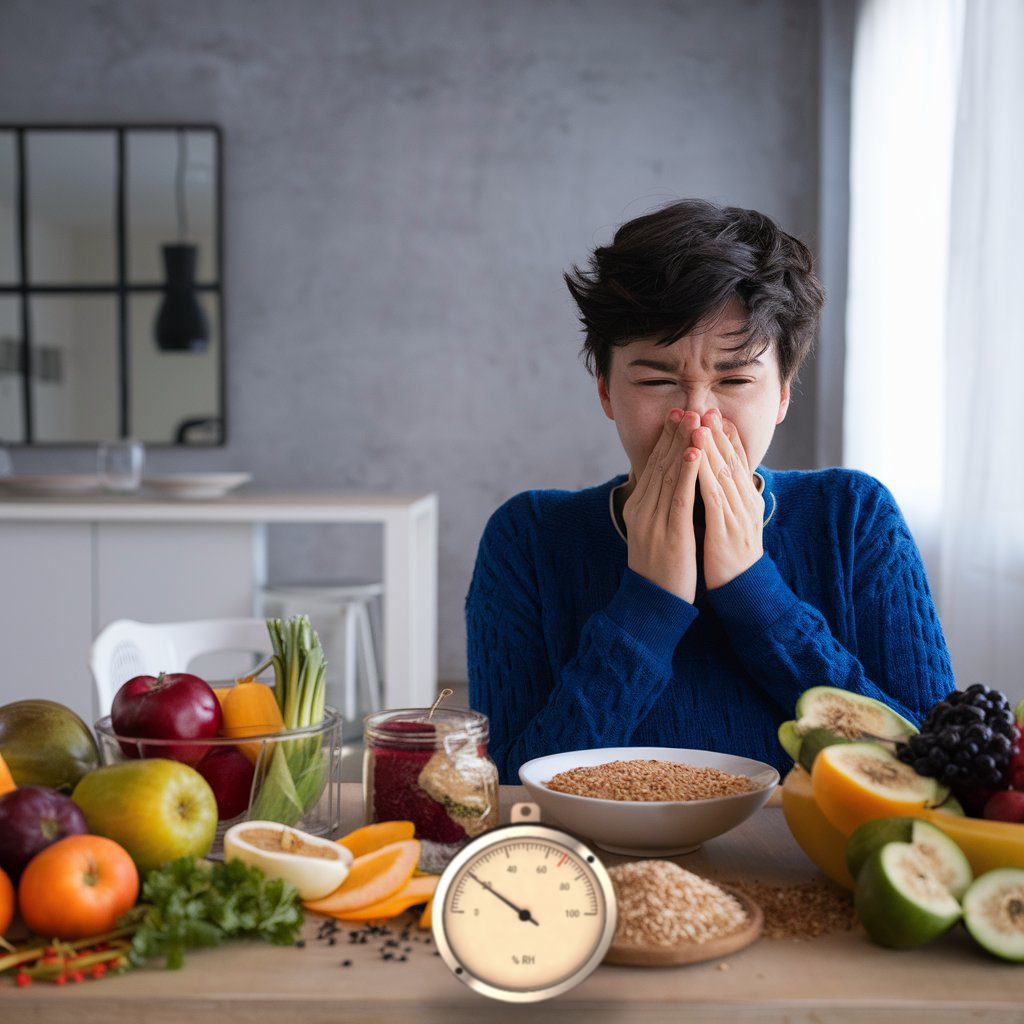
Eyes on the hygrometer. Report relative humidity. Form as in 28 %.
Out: 20 %
